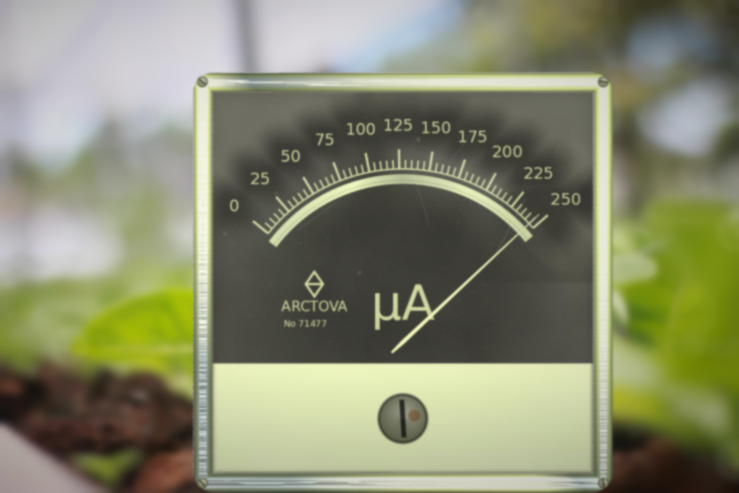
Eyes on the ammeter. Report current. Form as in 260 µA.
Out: 245 µA
